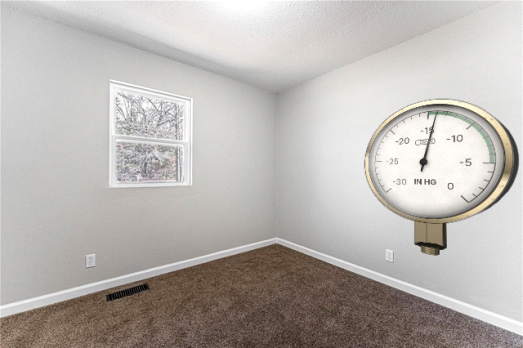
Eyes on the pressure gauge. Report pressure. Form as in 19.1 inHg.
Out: -14 inHg
